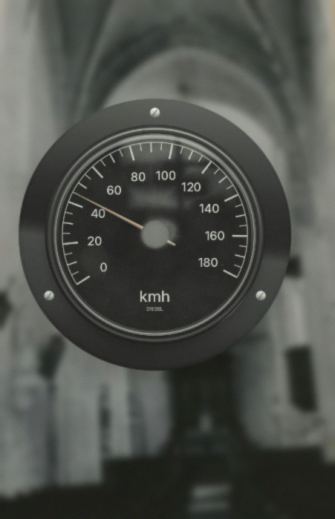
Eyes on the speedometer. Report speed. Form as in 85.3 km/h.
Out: 45 km/h
